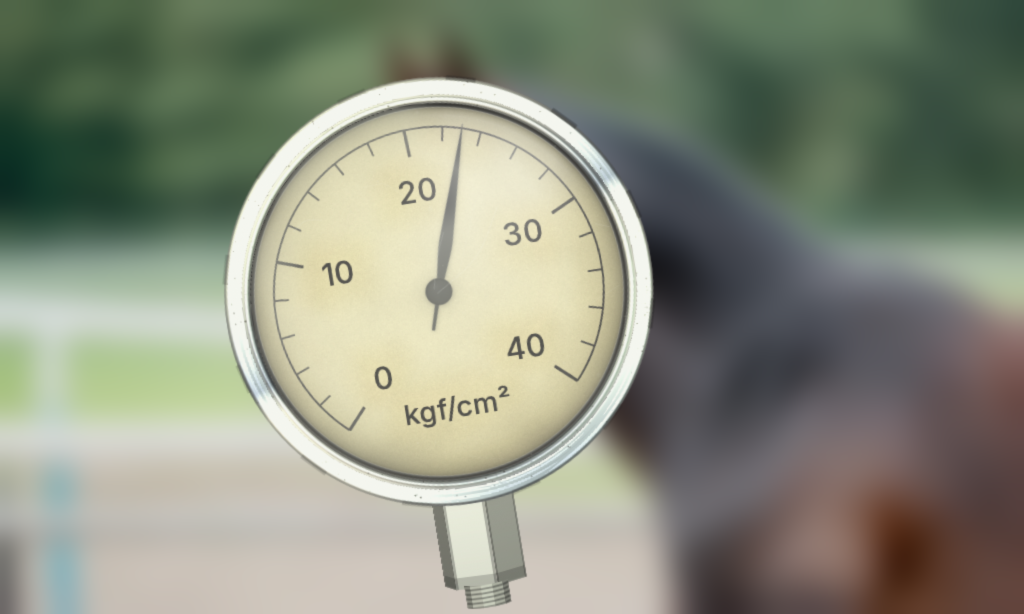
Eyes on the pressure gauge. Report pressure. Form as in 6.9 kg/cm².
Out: 23 kg/cm²
